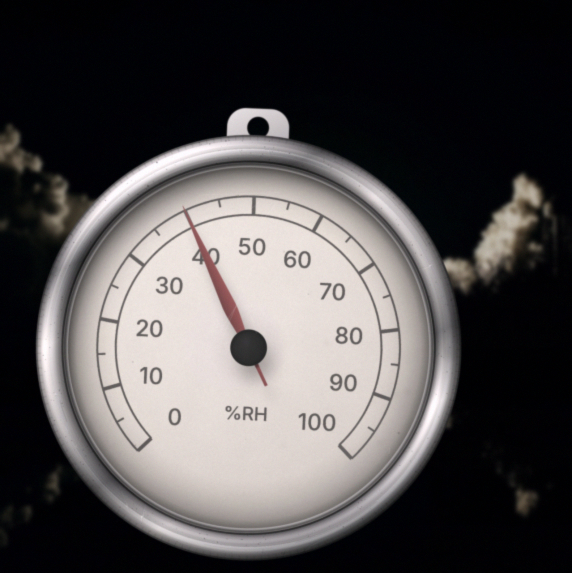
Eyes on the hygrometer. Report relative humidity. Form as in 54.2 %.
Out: 40 %
